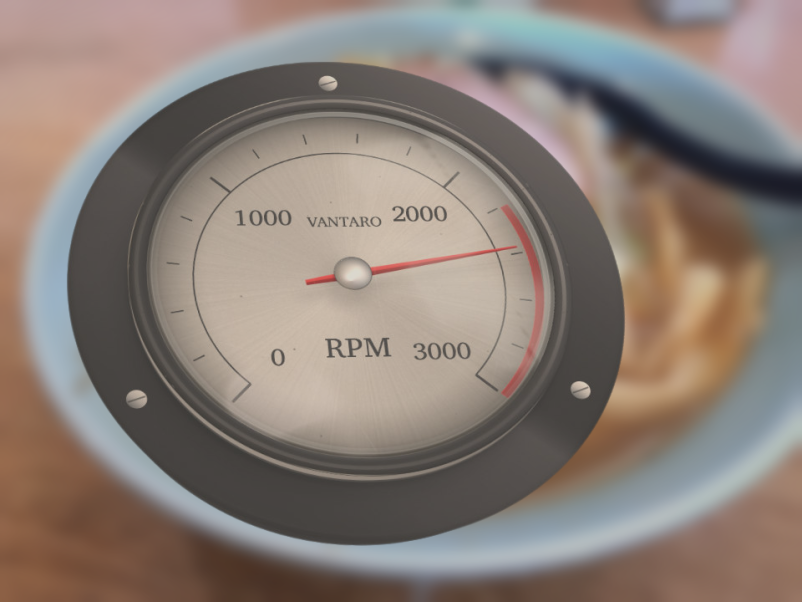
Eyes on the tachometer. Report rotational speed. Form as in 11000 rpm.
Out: 2400 rpm
